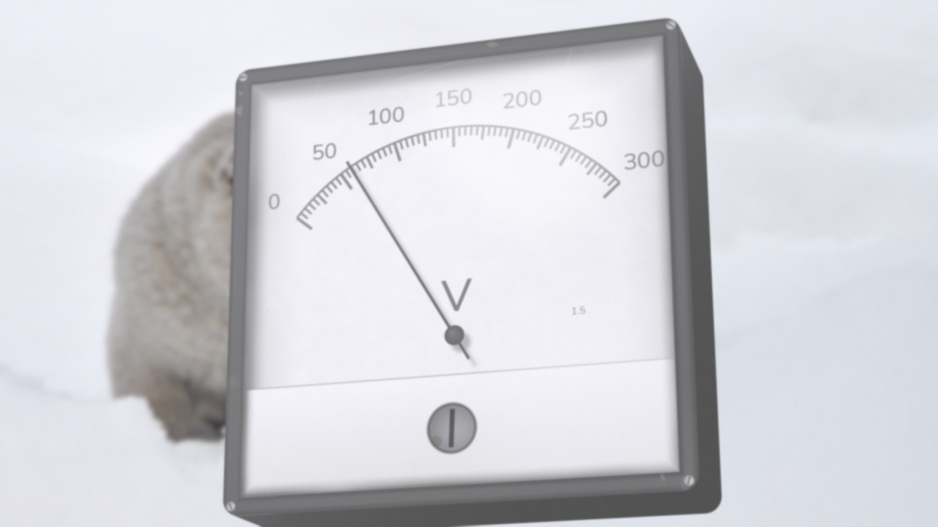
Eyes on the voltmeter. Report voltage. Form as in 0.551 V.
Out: 60 V
